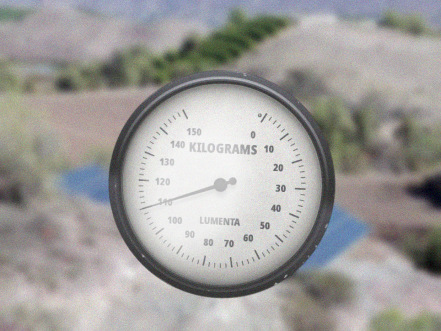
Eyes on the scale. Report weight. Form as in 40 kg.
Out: 110 kg
